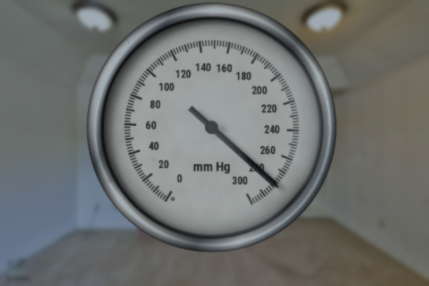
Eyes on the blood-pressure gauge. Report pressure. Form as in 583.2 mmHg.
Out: 280 mmHg
